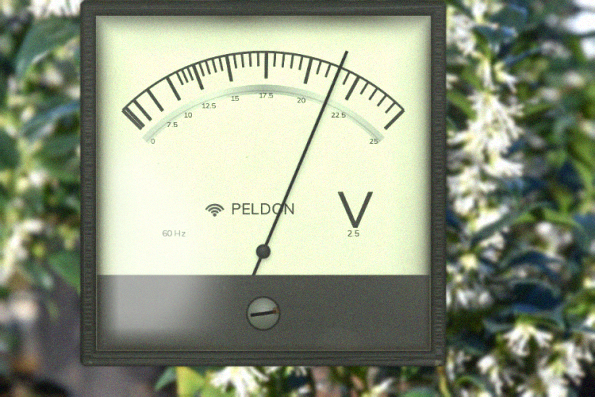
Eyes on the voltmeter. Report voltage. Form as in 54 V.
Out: 21.5 V
